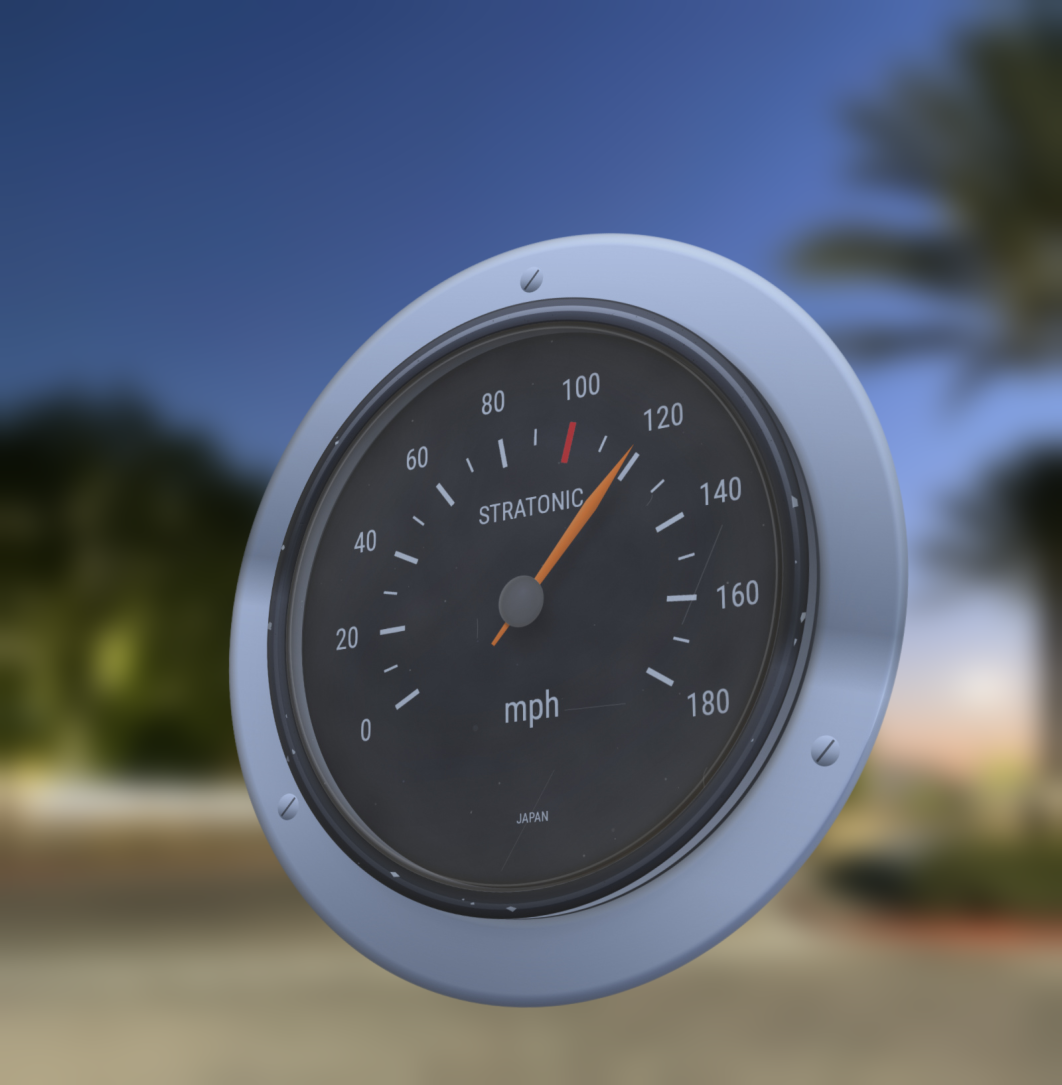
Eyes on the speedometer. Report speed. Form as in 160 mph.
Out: 120 mph
